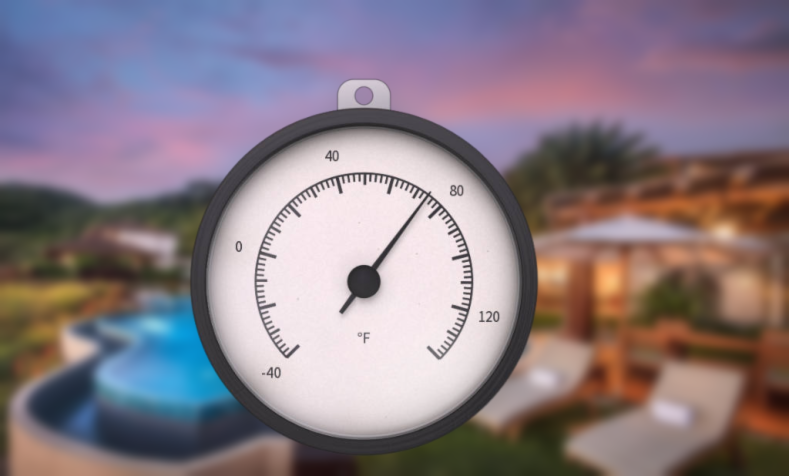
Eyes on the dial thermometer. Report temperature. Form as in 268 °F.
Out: 74 °F
